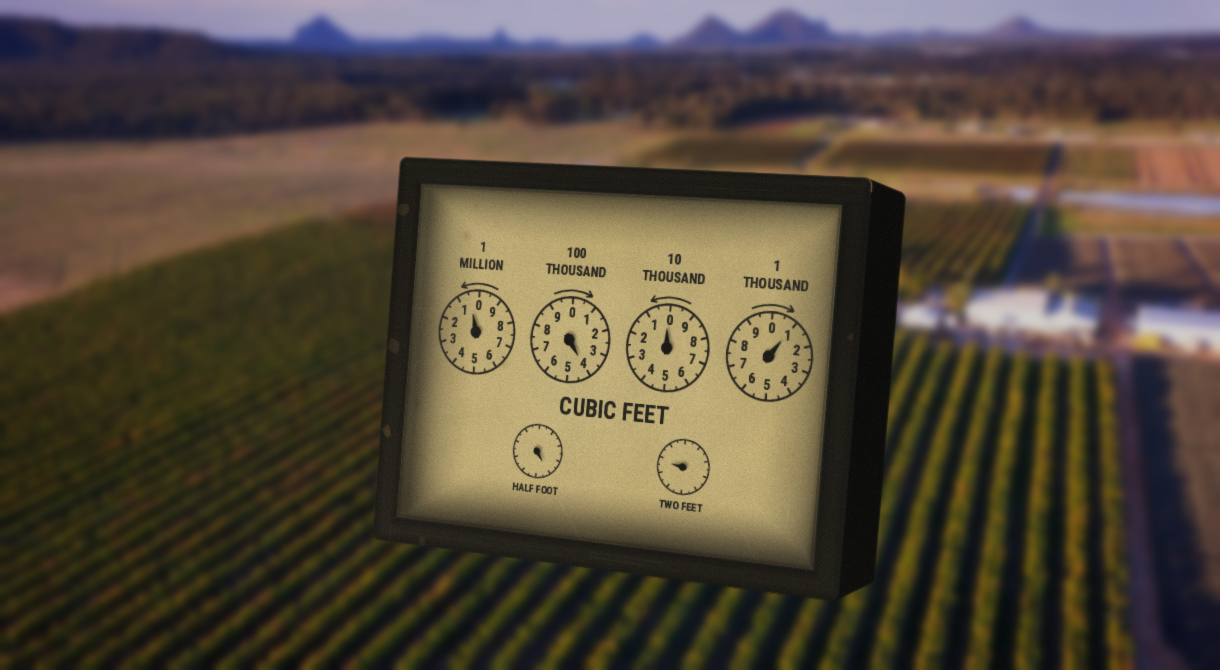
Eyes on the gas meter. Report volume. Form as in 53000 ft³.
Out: 40100 ft³
